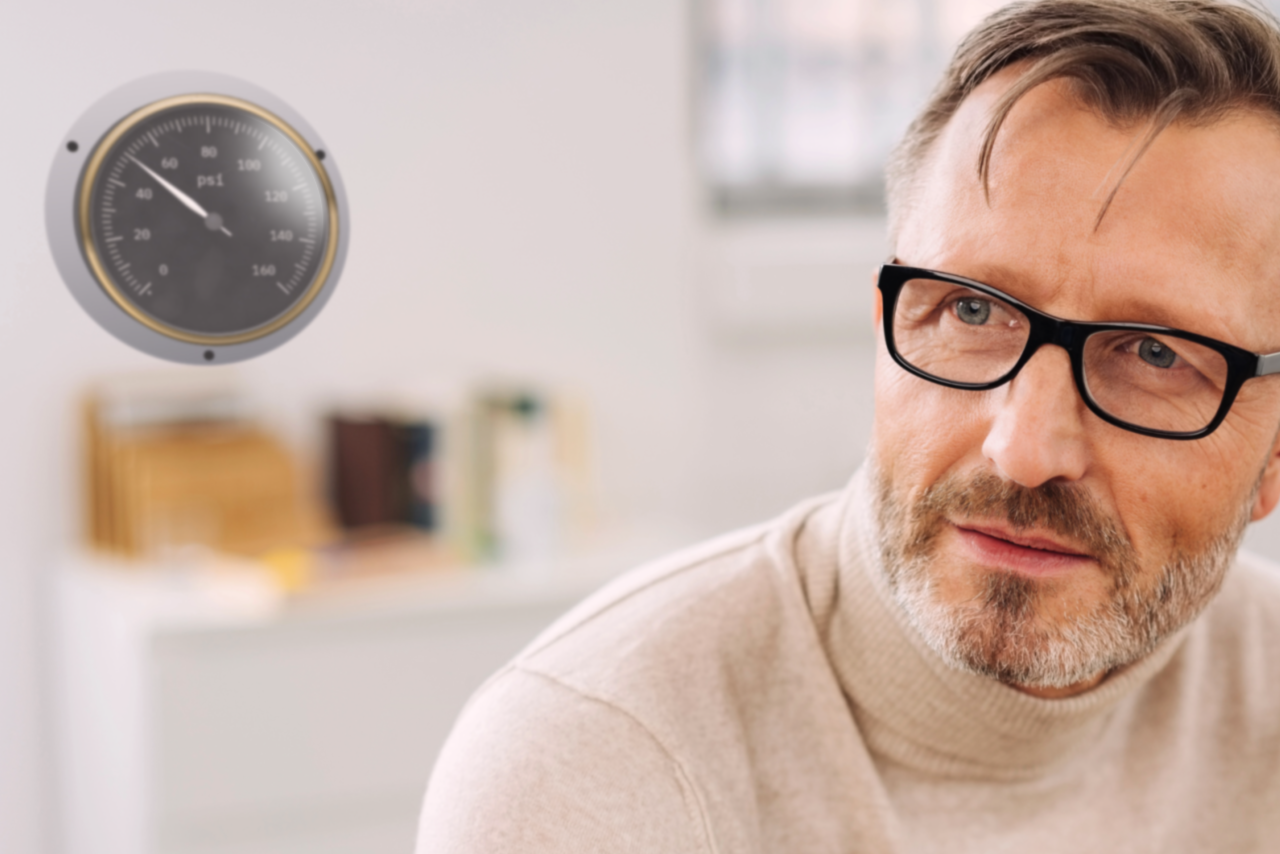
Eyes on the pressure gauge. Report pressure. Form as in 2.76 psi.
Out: 50 psi
